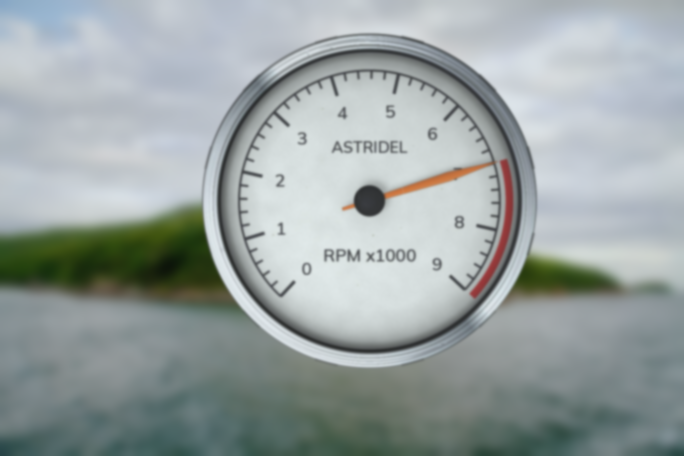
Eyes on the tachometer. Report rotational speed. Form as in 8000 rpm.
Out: 7000 rpm
